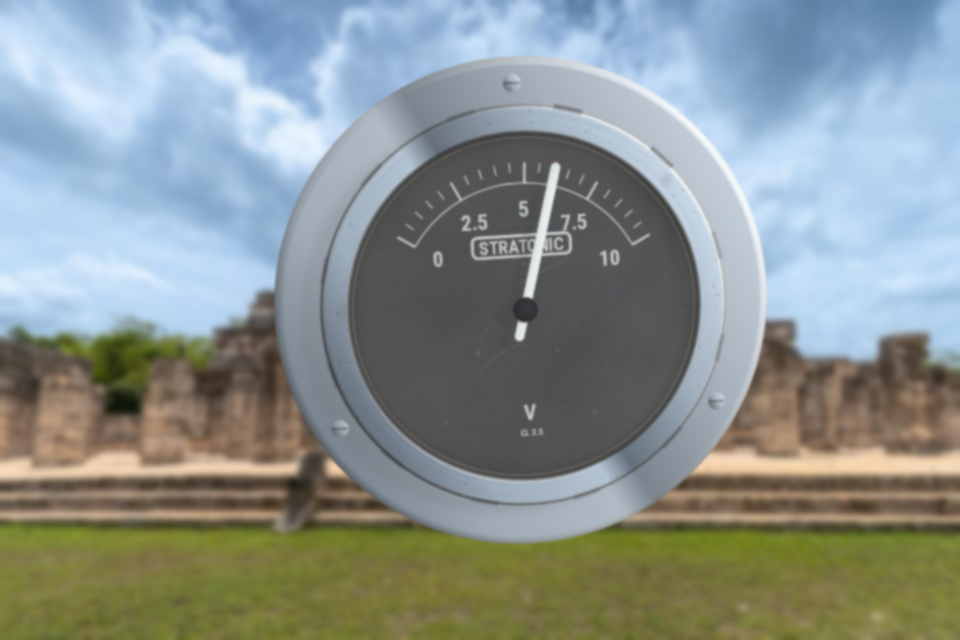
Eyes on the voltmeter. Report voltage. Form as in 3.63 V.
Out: 6 V
